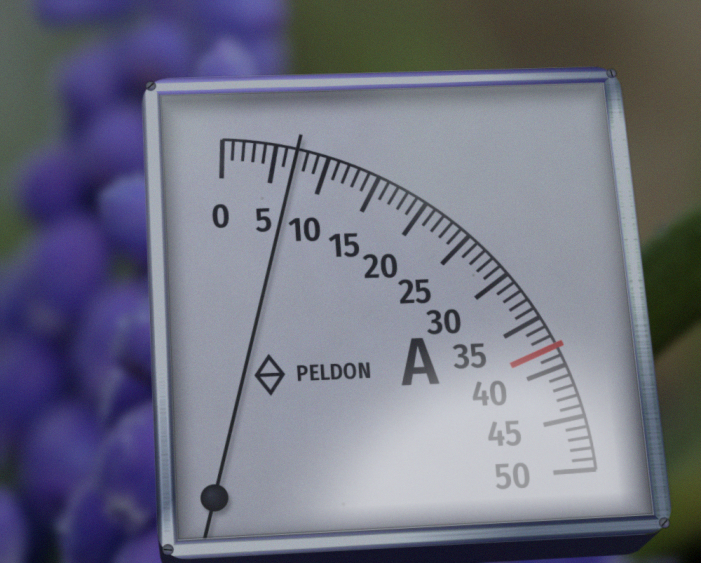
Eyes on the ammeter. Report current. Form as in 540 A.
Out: 7 A
